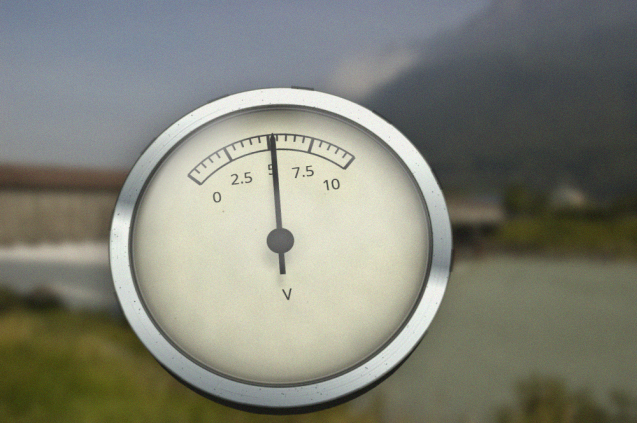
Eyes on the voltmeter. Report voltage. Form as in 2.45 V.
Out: 5.25 V
